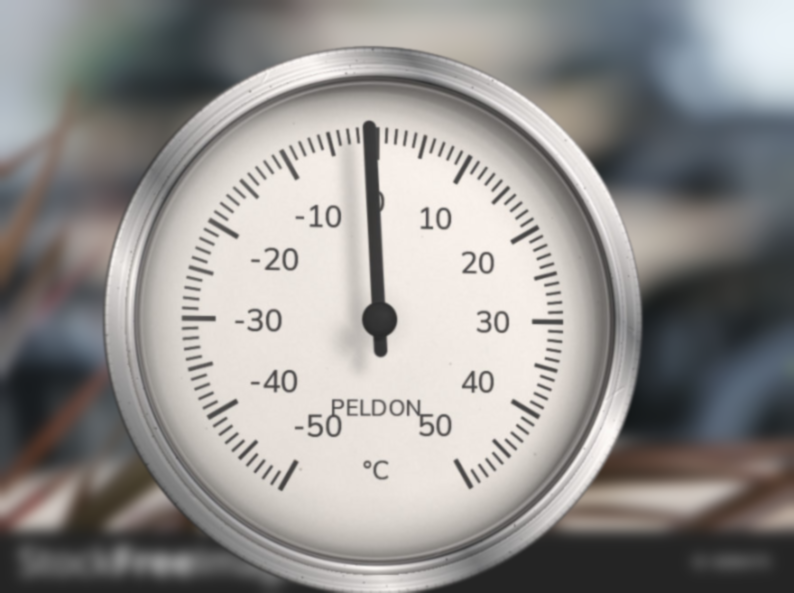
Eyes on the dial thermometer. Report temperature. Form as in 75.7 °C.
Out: -1 °C
